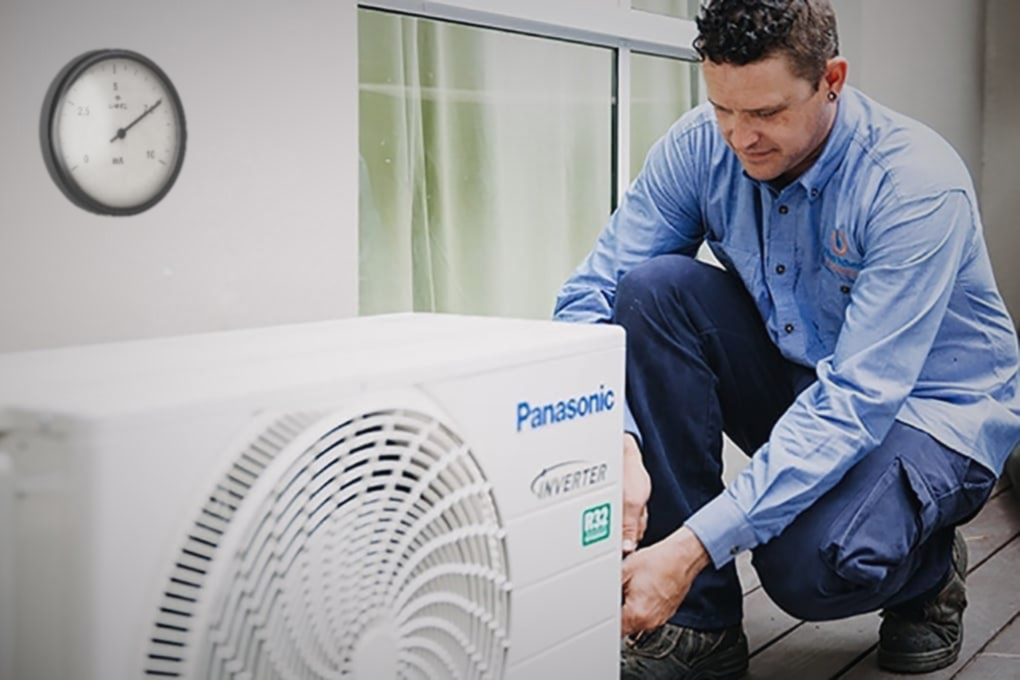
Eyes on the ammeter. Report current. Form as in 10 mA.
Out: 7.5 mA
